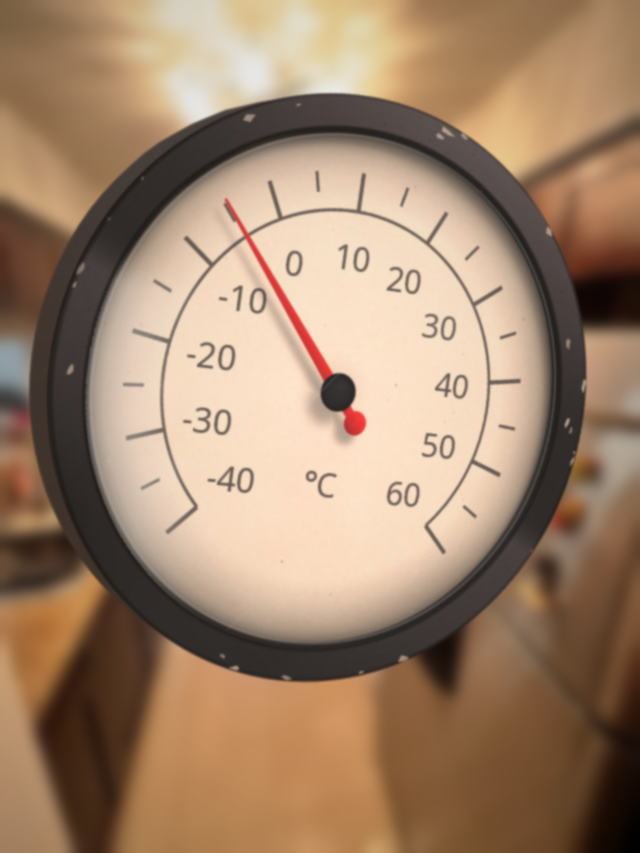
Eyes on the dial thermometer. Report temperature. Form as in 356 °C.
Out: -5 °C
